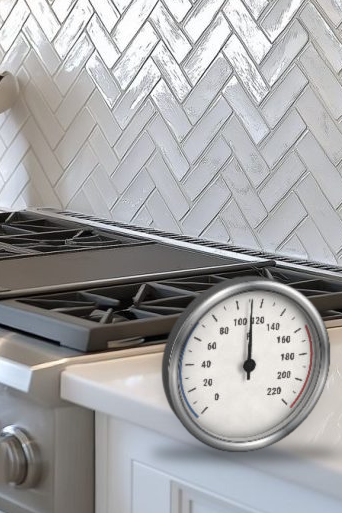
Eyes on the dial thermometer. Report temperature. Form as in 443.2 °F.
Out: 110 °F
